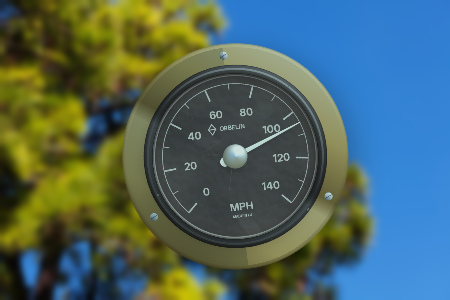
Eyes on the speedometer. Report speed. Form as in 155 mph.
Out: 105 mph
